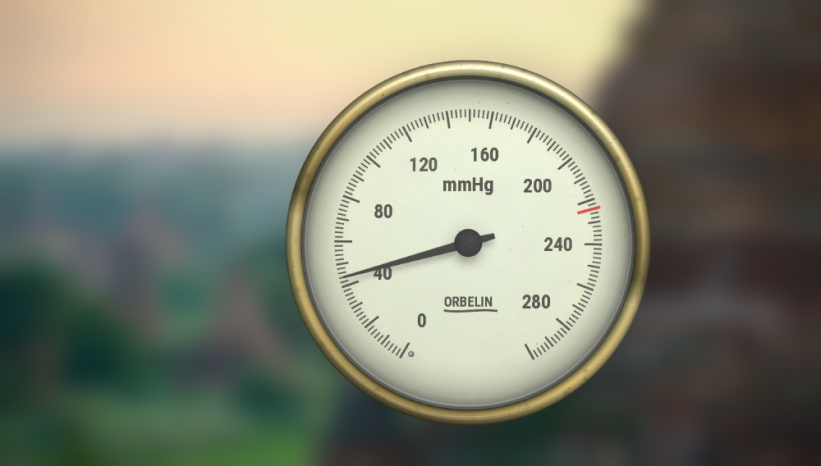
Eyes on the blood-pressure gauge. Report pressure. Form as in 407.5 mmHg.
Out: 44 mmHg
